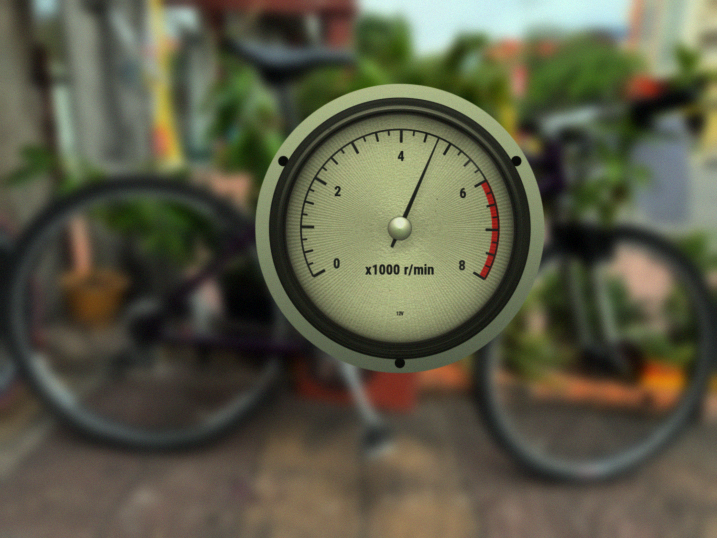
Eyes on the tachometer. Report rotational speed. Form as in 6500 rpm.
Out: 4750 rpm
